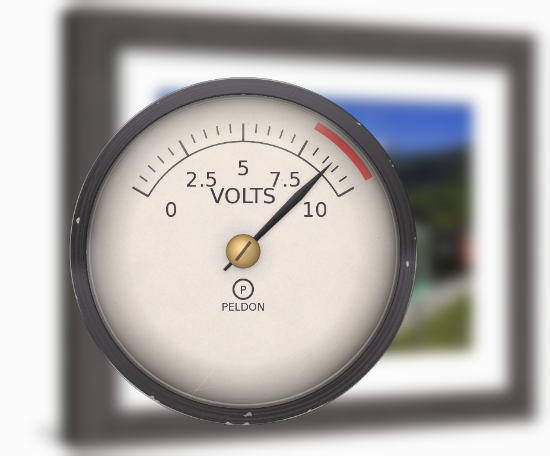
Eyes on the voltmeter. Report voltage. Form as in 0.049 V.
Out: 8.75 V
